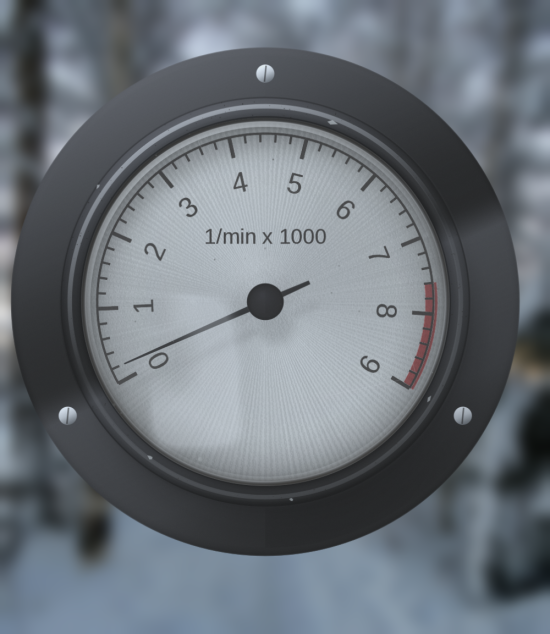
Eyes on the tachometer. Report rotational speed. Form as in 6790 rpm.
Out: 200 rpm
